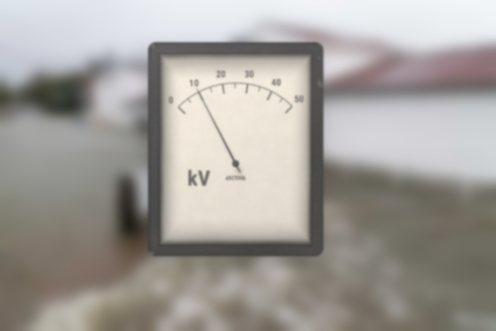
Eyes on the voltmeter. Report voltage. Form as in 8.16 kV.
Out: 10 kV
